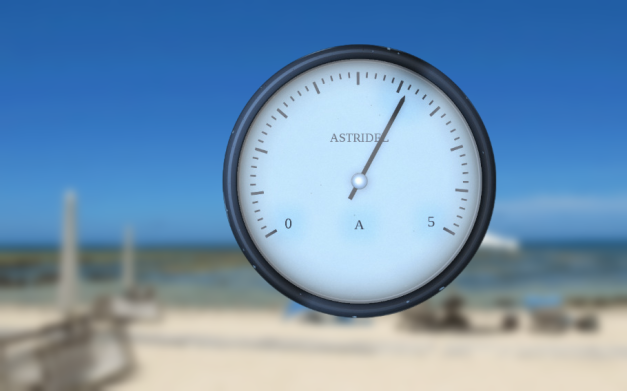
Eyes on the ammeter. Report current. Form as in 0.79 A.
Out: 3.1 A
